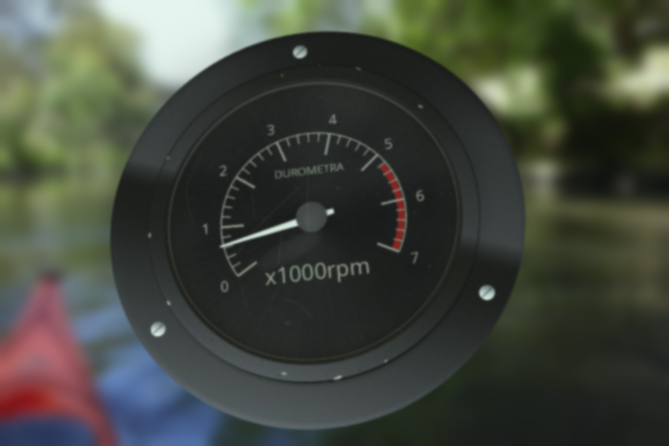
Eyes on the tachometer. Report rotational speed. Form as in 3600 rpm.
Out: 600 rpm
